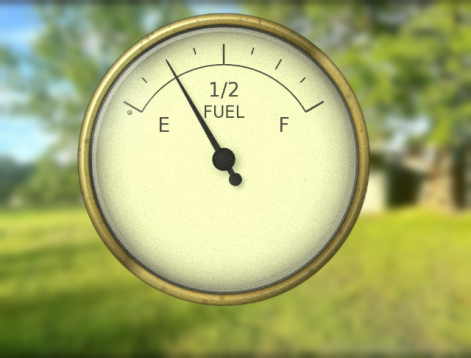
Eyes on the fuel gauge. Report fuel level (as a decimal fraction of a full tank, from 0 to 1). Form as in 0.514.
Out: 0.25
